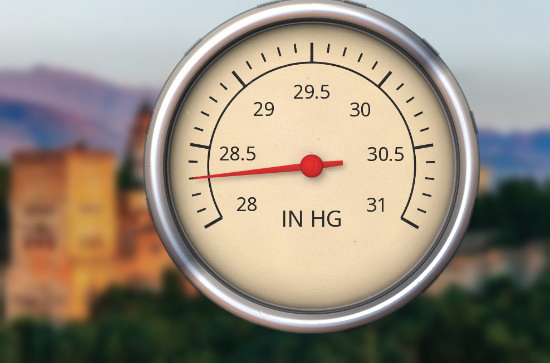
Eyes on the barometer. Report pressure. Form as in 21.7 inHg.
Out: 28.3 inHg
